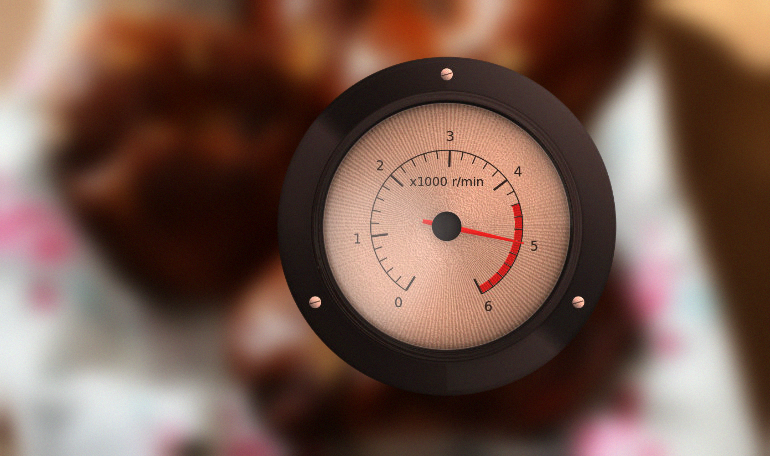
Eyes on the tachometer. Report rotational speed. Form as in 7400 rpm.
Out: 5000 rpm
